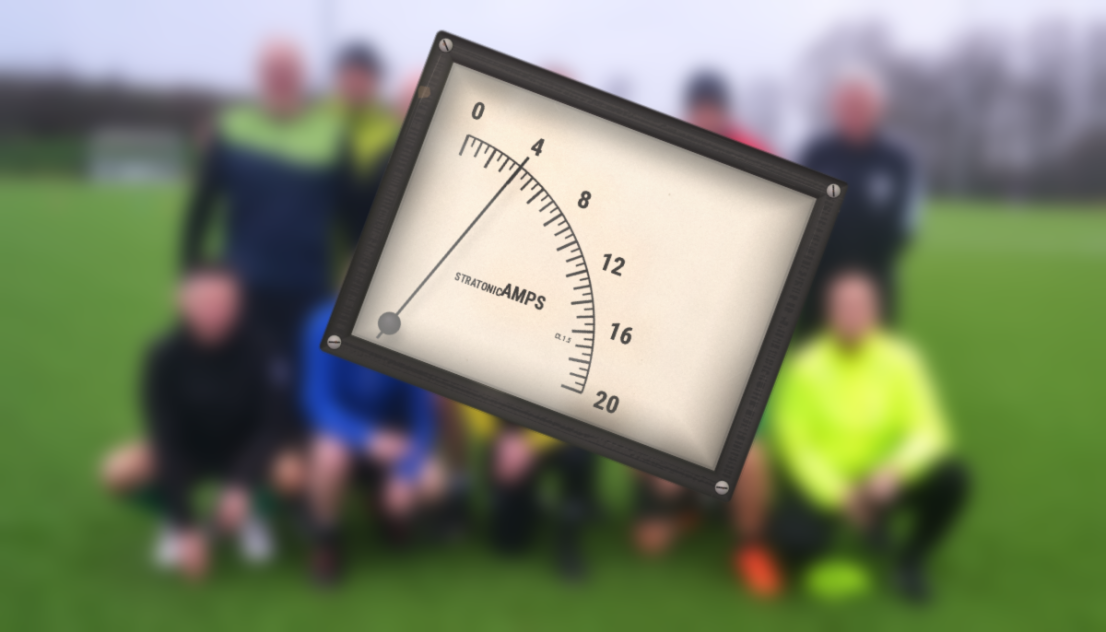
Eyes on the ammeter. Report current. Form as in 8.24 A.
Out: 4 A
